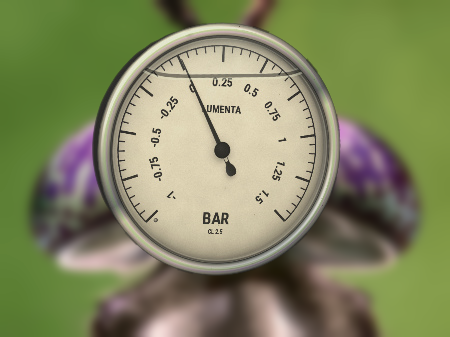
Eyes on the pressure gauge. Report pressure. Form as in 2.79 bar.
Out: 0 bar
